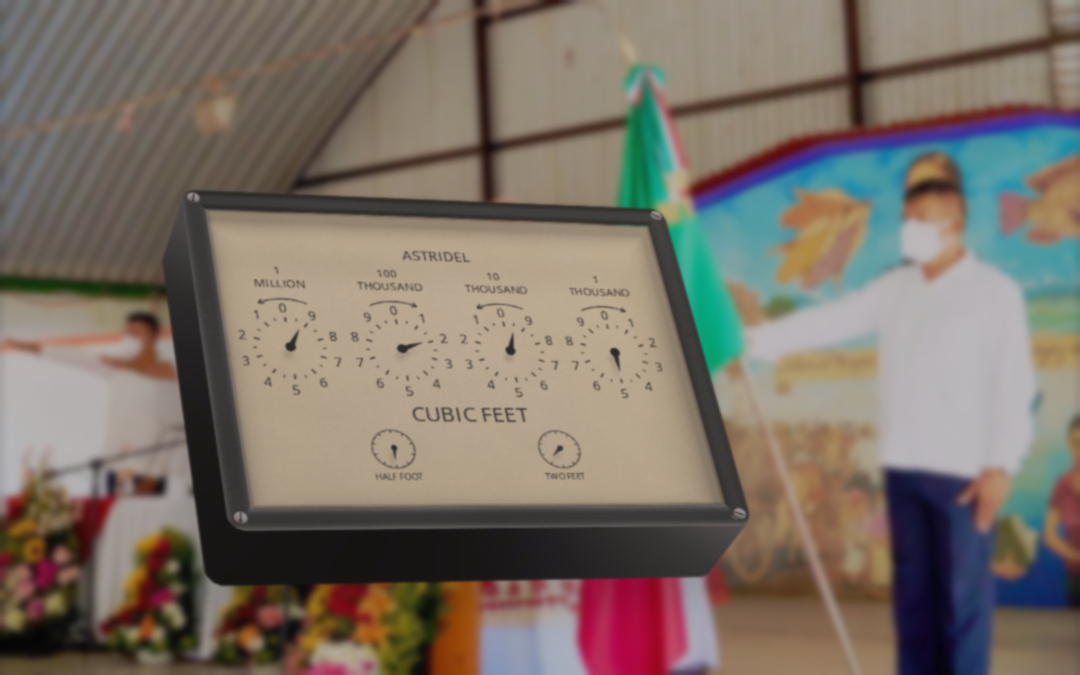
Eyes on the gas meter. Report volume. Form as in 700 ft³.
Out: 919500 ft³
